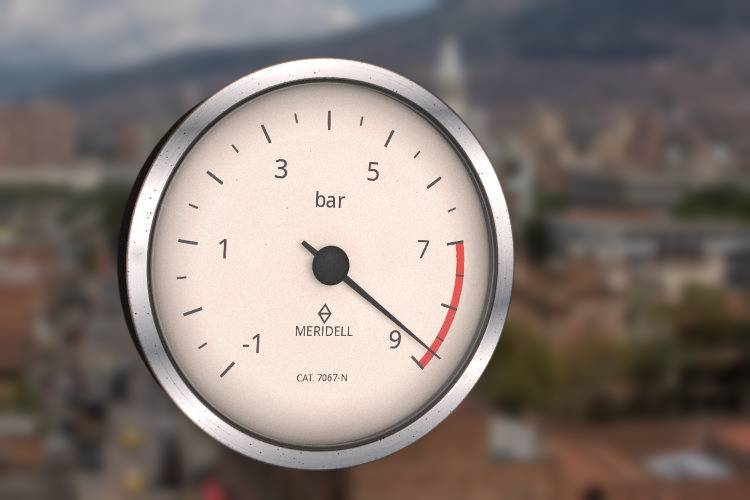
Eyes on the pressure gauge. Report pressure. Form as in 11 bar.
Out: 8.75 bar
